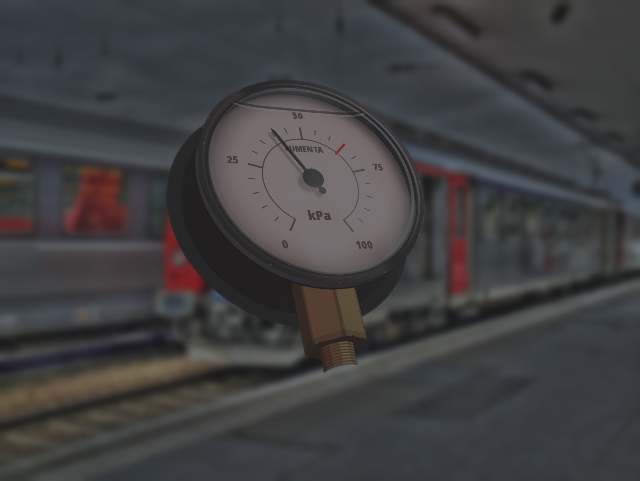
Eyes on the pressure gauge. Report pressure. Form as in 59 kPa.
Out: 40 kPa
